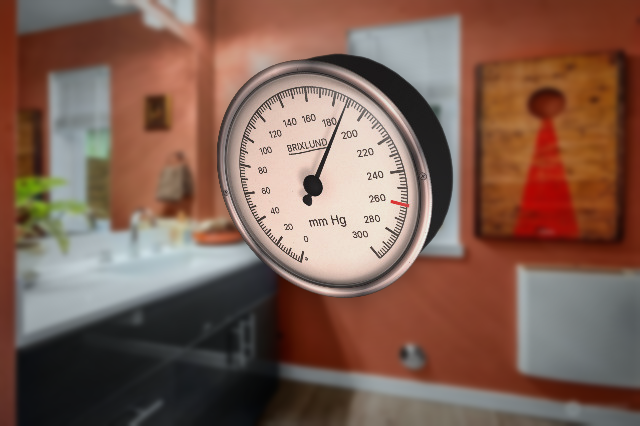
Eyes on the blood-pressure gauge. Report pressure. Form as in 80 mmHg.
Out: 190 mmHg
